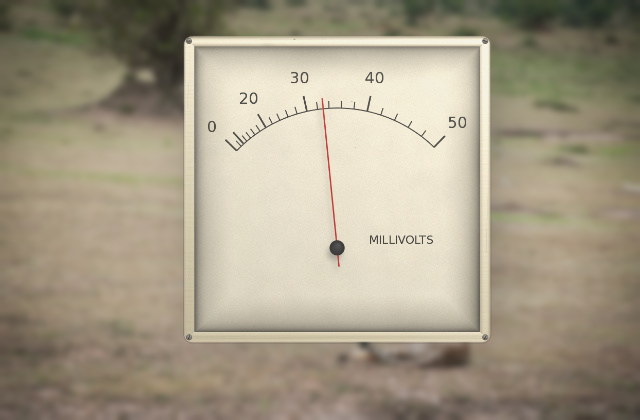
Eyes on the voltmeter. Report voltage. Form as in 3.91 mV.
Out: 33 mV
